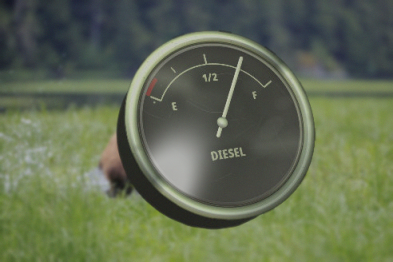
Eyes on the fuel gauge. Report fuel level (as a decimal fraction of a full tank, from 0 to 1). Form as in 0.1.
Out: 0.75
